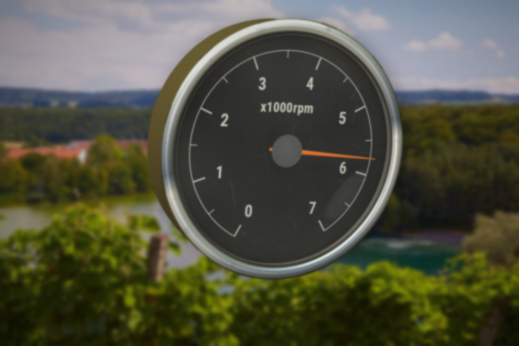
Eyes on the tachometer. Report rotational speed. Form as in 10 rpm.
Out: 5750 rpm
